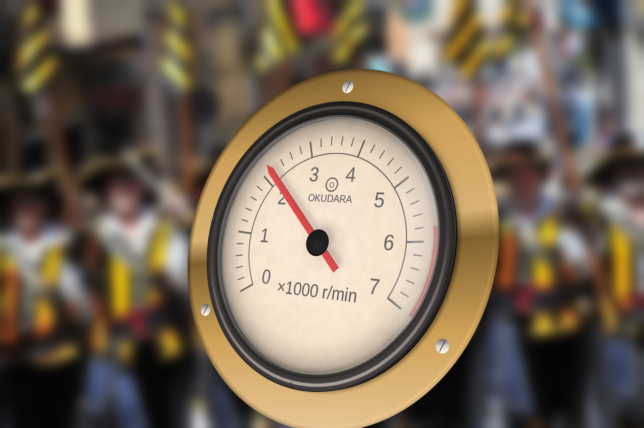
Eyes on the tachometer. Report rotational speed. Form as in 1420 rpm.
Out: 2200 rpm
